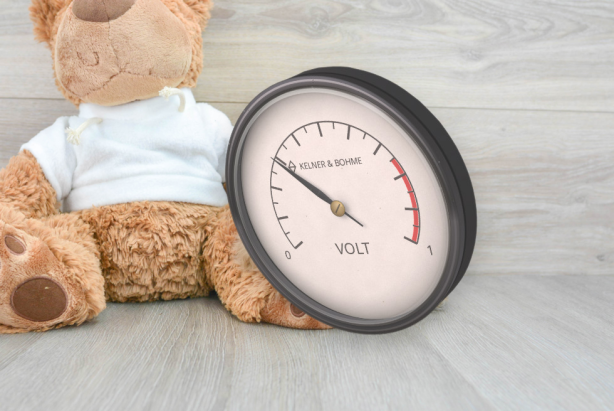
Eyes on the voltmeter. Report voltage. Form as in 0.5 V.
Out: 0.3 V
